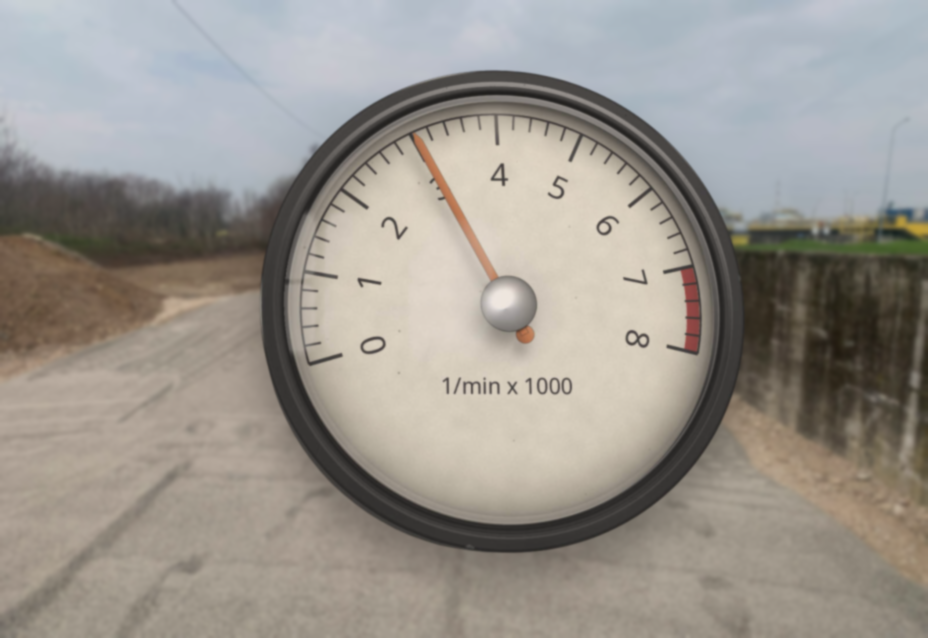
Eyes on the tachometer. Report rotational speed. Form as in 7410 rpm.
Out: 3000 rpm
